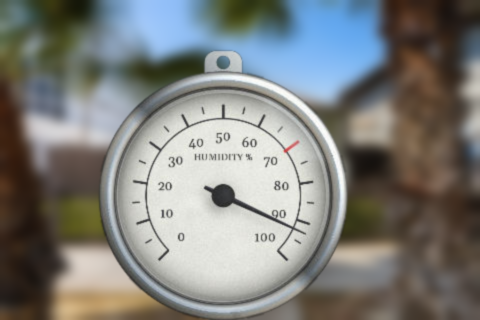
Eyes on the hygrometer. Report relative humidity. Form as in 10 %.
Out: 92.5 %
